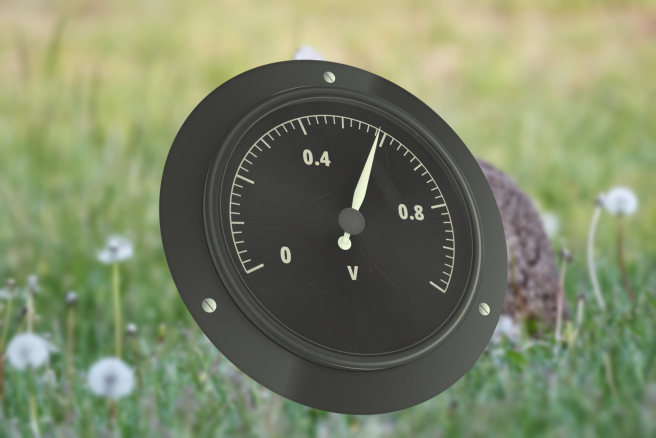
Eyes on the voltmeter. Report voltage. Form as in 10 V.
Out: 0.58 V
